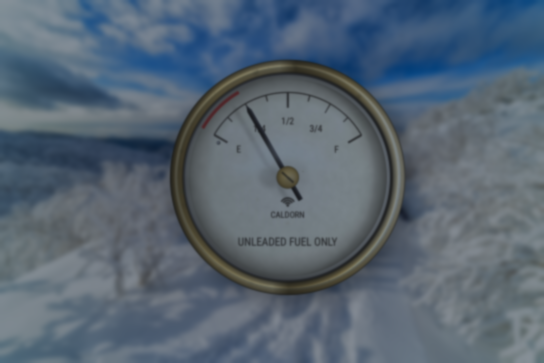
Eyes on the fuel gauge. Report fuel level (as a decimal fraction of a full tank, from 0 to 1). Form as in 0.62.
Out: 0.25
